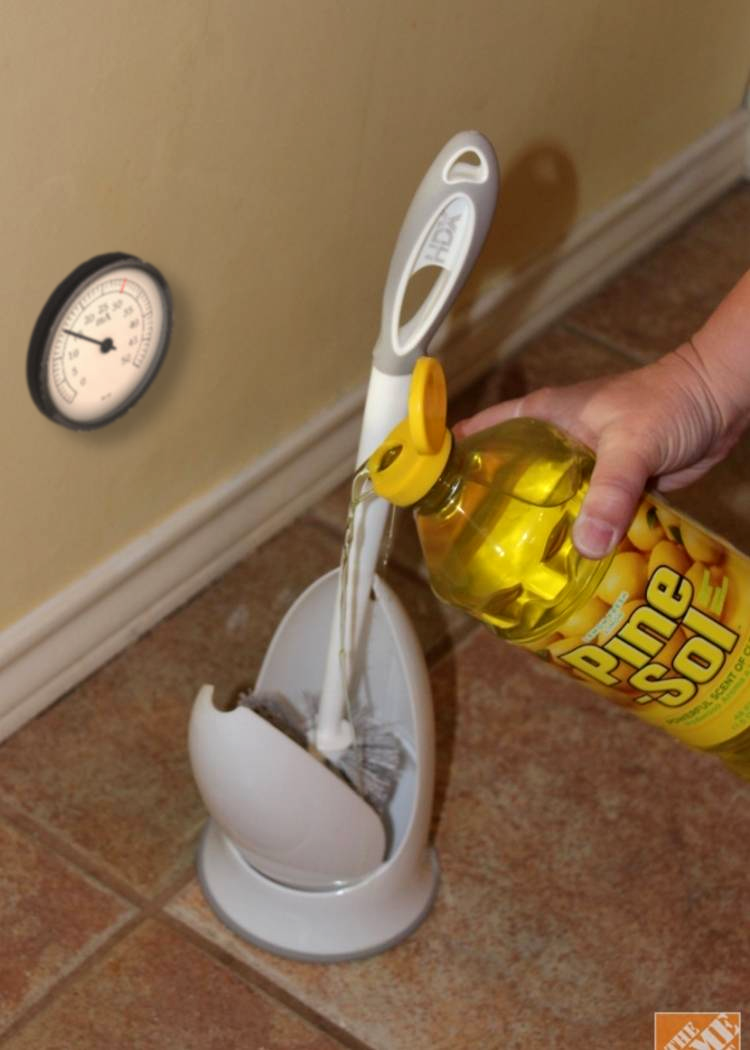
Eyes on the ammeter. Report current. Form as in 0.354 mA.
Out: 15 mA
